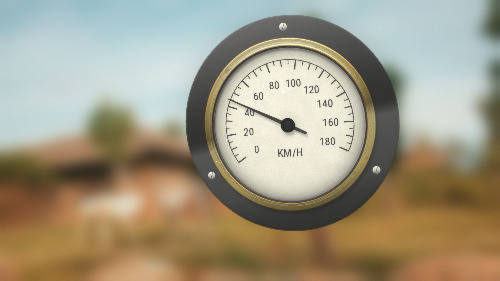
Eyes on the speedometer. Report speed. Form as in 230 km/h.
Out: 45 km/h
